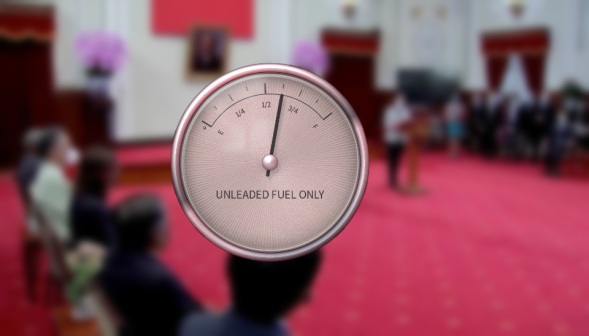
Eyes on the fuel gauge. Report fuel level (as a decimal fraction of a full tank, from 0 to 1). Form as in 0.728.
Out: 0.625
